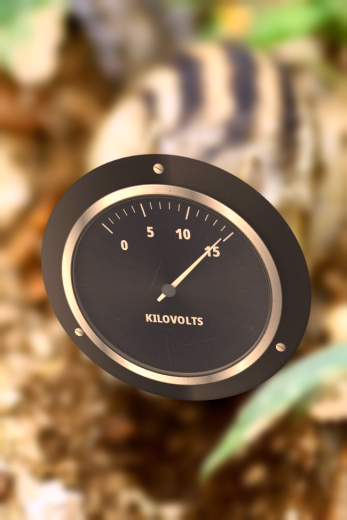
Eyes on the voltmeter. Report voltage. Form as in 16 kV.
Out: 14.5 kV
